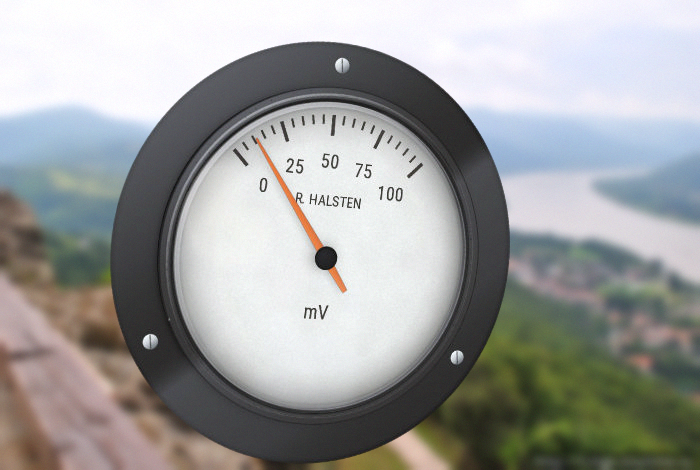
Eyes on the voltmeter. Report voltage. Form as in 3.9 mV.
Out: 10 mV
